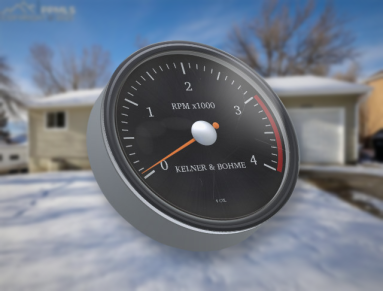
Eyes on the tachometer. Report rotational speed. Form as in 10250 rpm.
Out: 50 rpm
